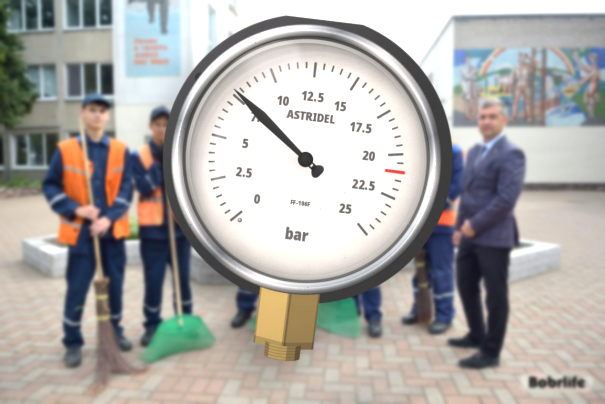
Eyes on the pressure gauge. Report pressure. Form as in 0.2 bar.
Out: 7.75 bar
